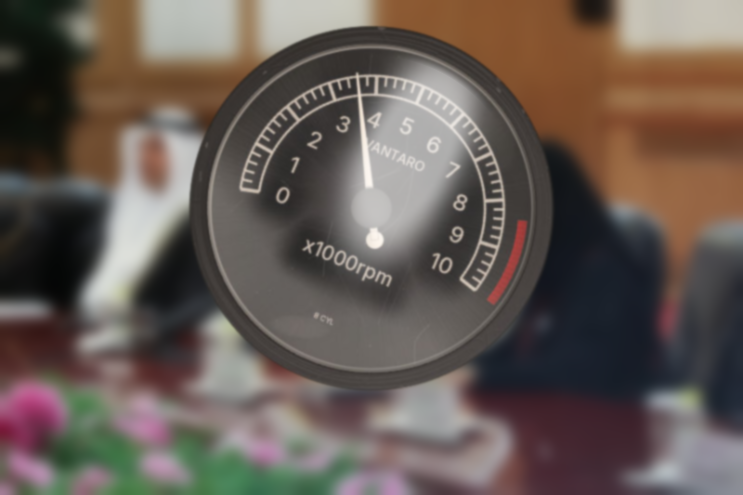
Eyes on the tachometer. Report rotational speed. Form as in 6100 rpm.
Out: 3600 rpm
